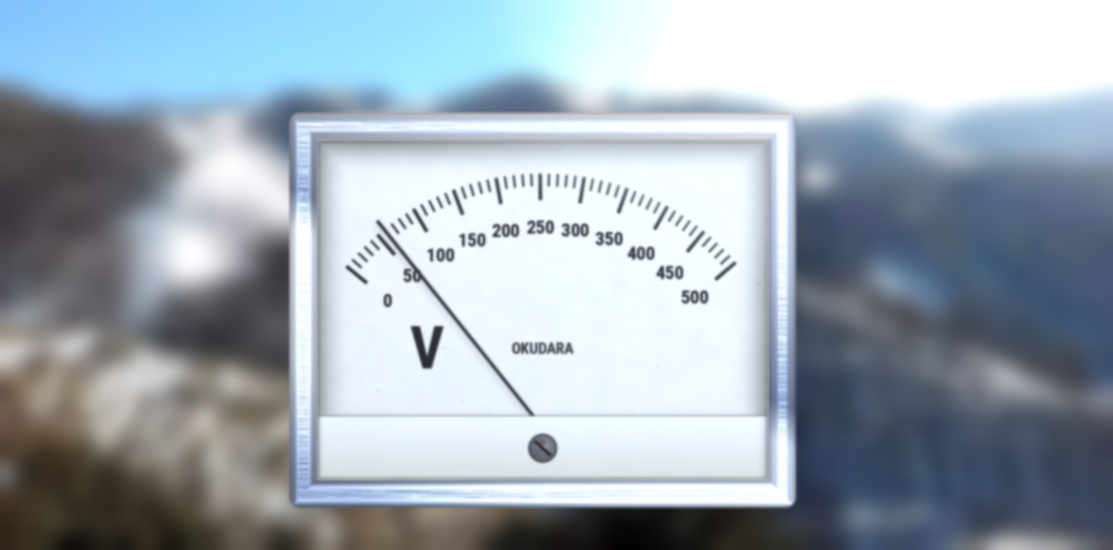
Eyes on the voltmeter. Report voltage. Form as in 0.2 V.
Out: 60 V
